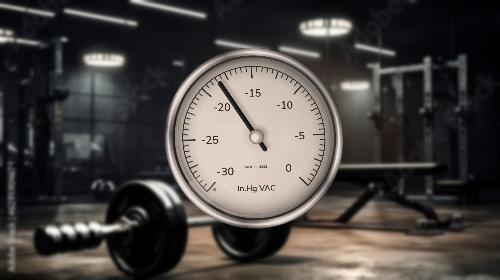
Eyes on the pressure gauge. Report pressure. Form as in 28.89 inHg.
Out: -18.5 inHg
